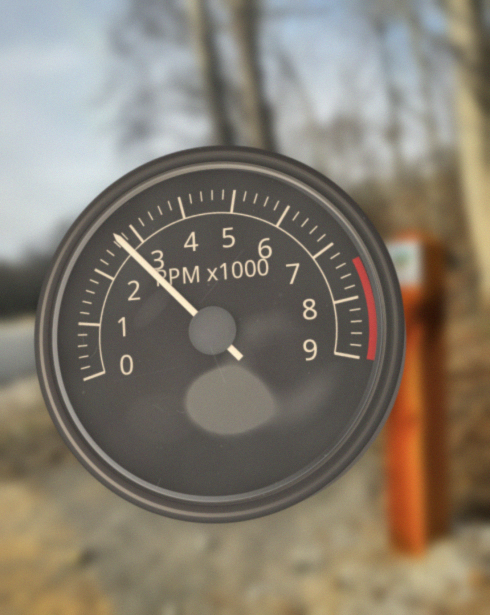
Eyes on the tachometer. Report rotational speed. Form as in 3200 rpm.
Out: 2700 rpm
